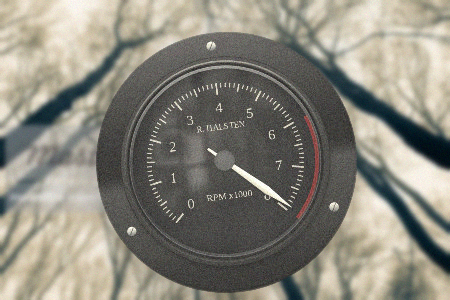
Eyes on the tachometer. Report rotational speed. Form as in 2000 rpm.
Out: 7900 rpm
